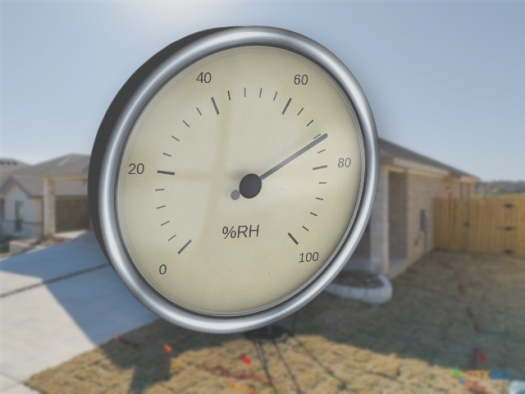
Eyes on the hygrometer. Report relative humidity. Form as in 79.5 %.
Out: 72 %
